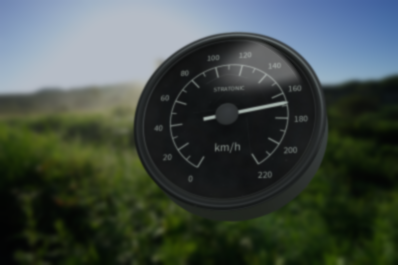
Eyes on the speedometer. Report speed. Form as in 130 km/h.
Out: 170 km/h
